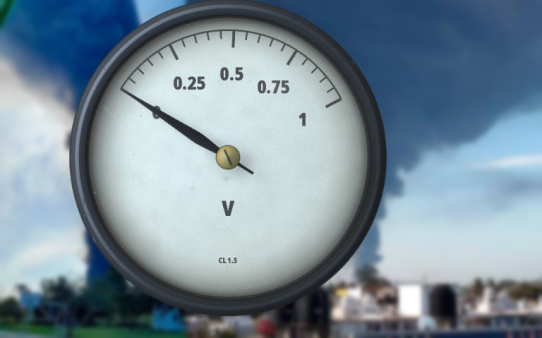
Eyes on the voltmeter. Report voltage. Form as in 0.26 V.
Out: 0 V
